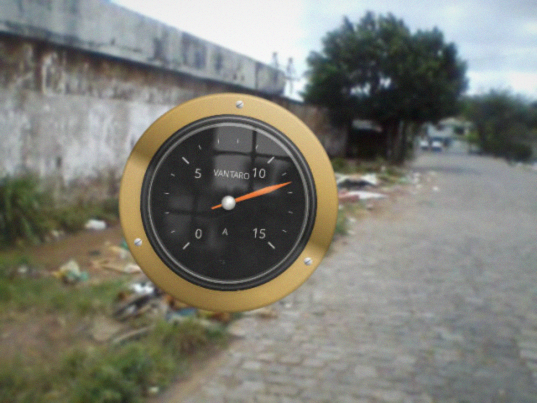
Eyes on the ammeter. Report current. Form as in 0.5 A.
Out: 11.5 A
